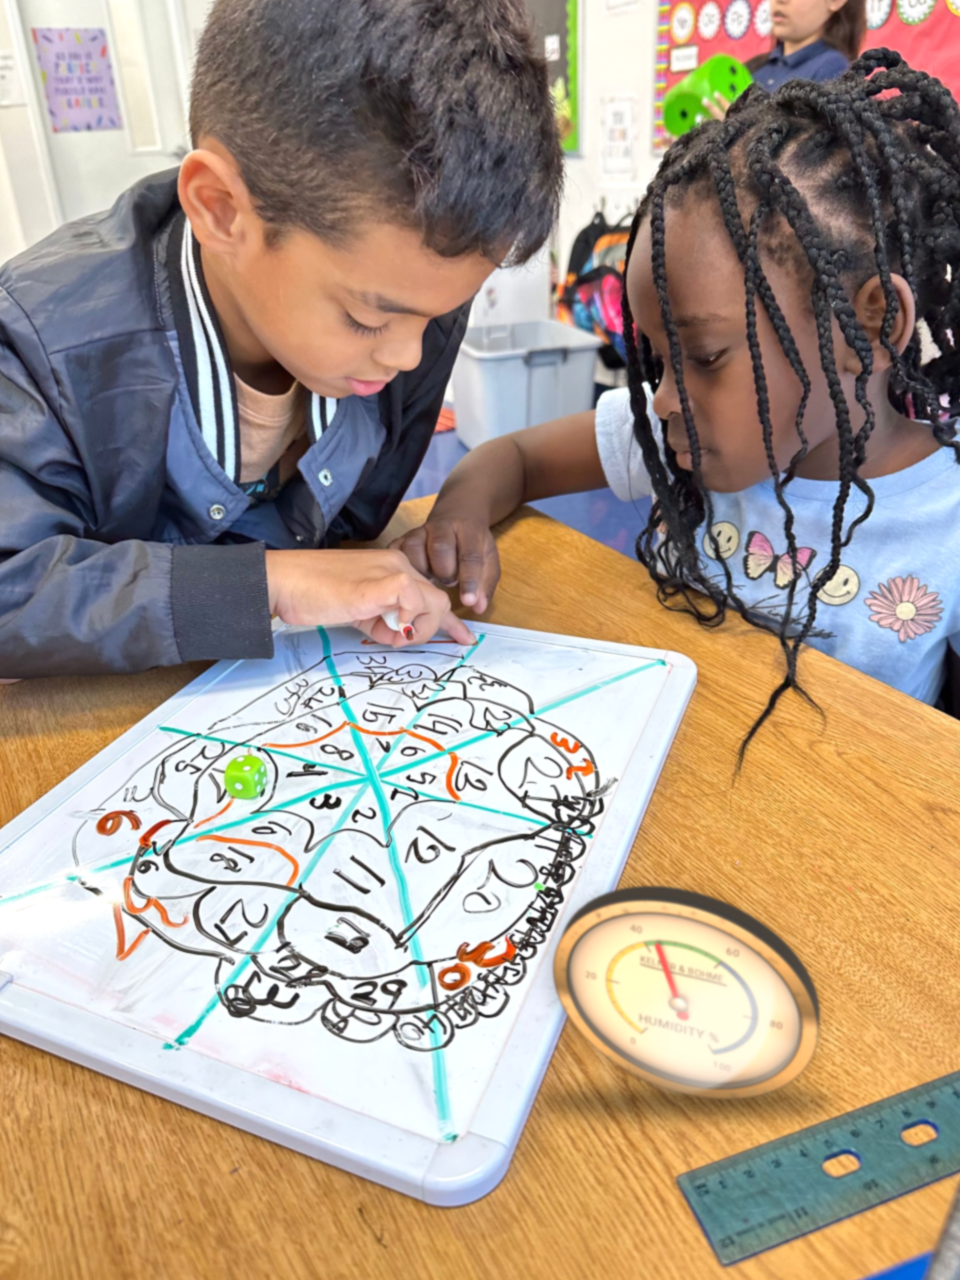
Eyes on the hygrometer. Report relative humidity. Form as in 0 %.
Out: 44 %
